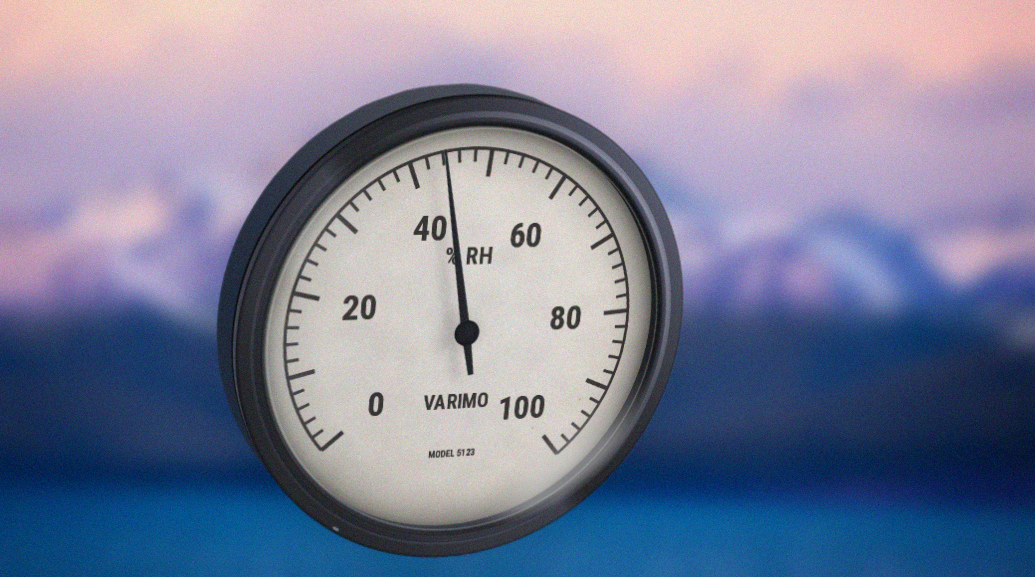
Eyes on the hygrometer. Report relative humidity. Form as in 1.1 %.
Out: 44 %
